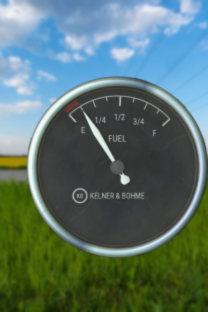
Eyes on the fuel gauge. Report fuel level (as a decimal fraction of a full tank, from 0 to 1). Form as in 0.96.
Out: 0.125
